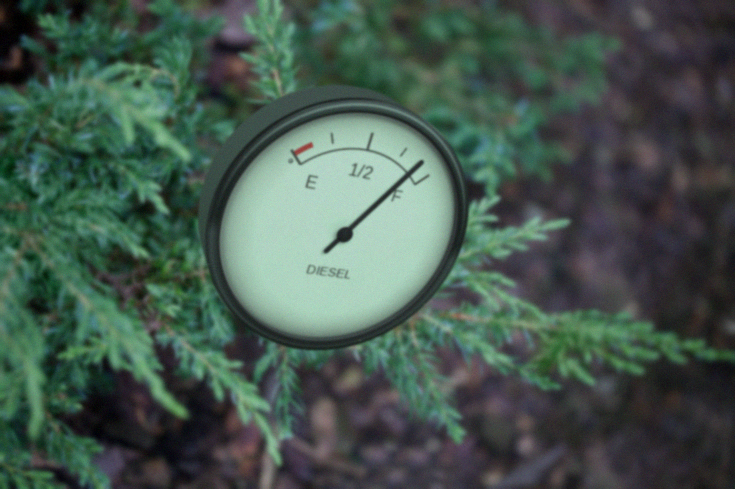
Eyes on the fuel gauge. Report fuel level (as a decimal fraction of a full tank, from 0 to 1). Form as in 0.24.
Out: 0.875
